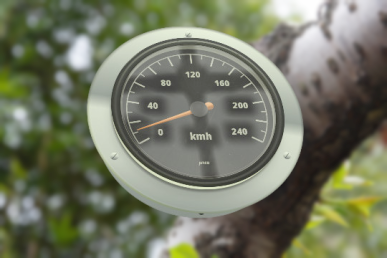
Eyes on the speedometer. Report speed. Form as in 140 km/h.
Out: 10 km/h
